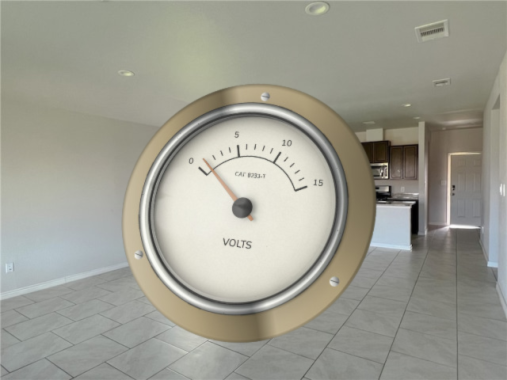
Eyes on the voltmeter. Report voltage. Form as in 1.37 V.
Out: 1 V
